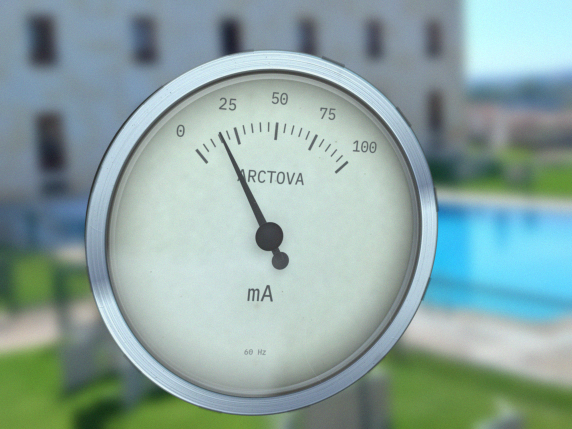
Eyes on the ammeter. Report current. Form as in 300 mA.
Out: 15 mA
